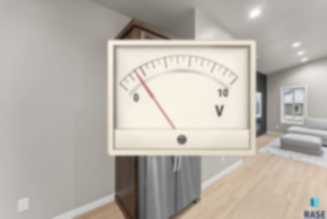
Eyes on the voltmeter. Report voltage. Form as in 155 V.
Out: 1.5 V
